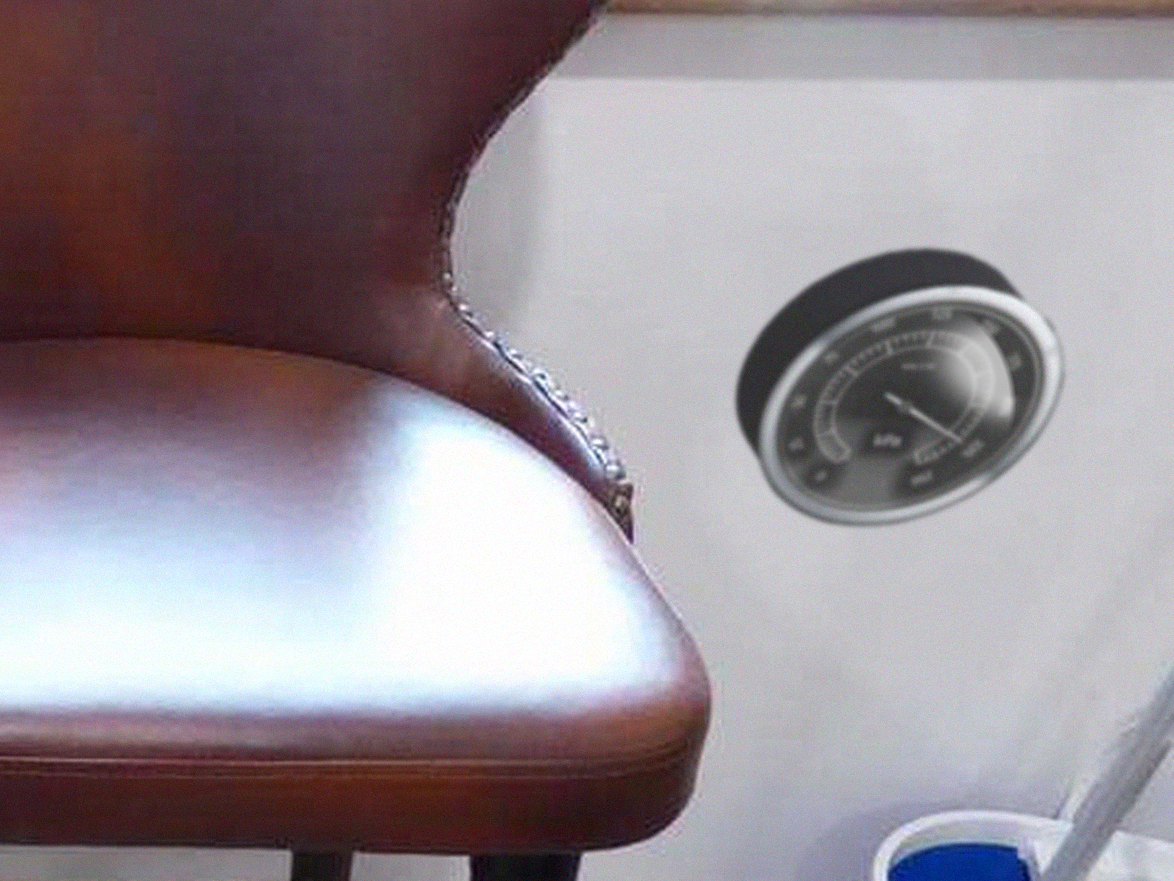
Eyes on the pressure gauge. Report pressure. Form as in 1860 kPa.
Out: 225 kPa
